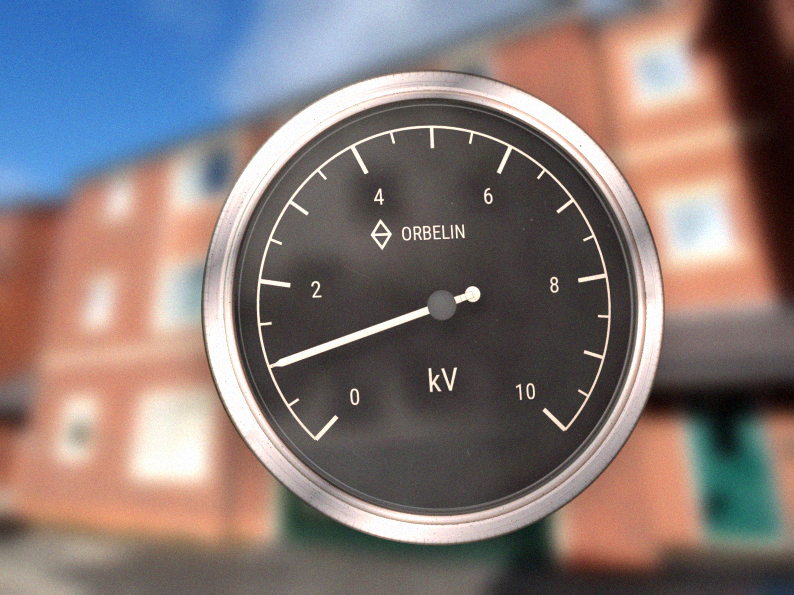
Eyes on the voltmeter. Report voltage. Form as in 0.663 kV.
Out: 1 kV
